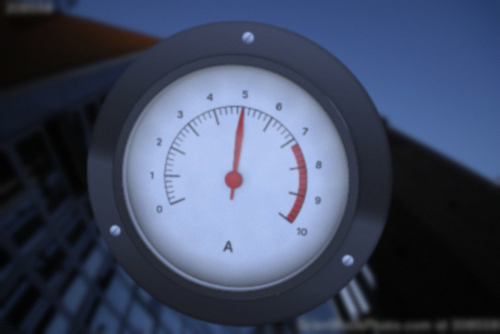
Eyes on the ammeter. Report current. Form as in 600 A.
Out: 5 A
